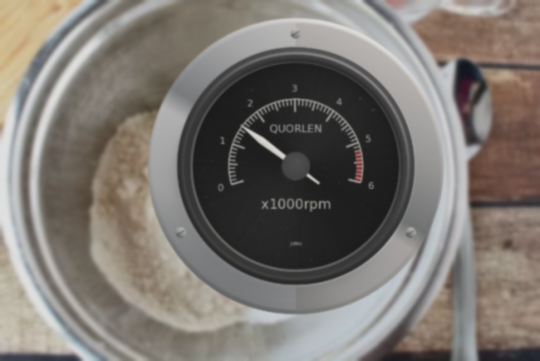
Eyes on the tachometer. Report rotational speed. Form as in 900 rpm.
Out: 1500 rpm
